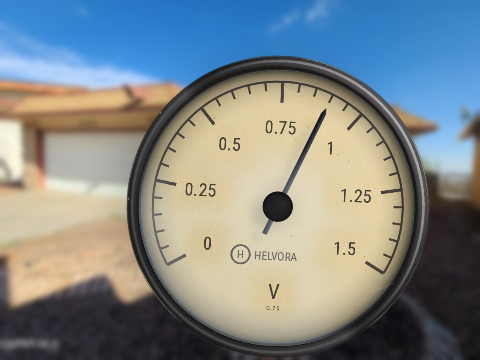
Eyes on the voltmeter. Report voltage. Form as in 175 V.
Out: 0.9 V
